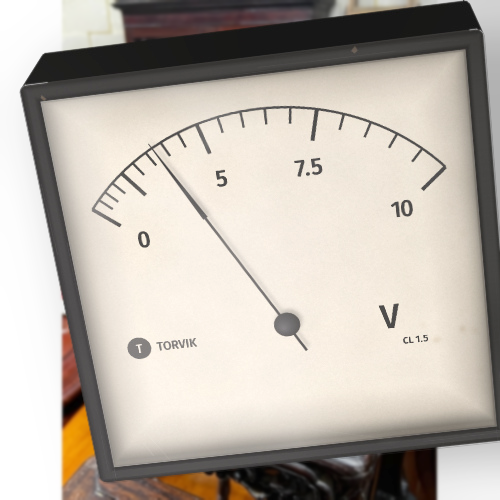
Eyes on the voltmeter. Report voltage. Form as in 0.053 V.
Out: 3.75 V
